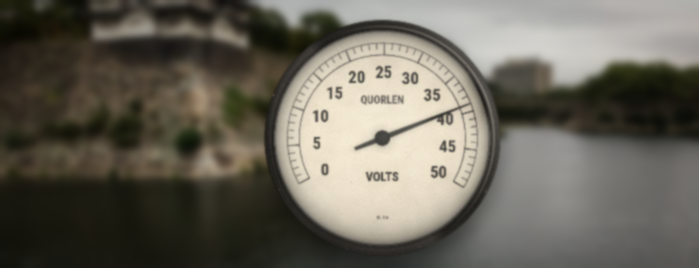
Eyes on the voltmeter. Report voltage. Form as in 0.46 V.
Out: 39 V
